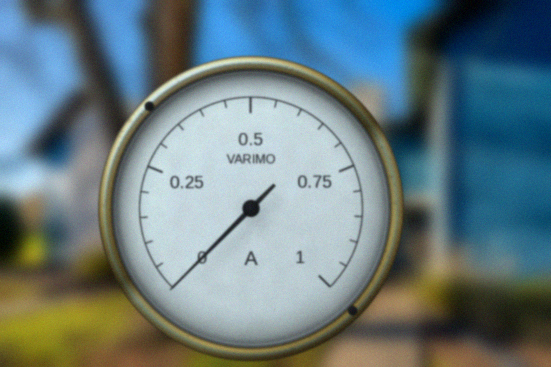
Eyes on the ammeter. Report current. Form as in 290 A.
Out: 0 A
